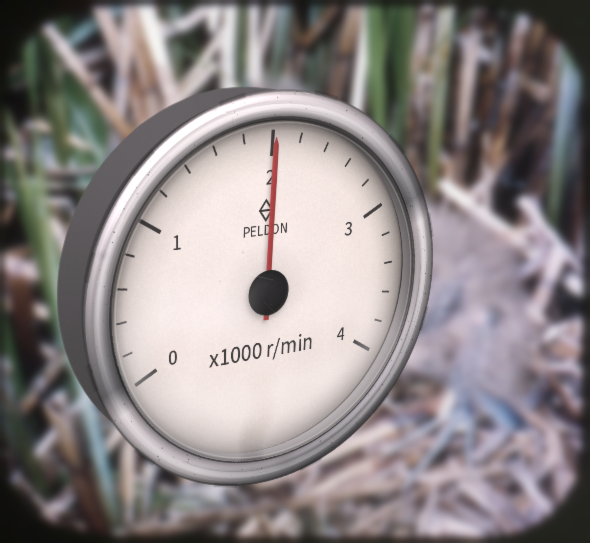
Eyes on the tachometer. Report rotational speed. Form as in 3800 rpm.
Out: 2000 rpm
